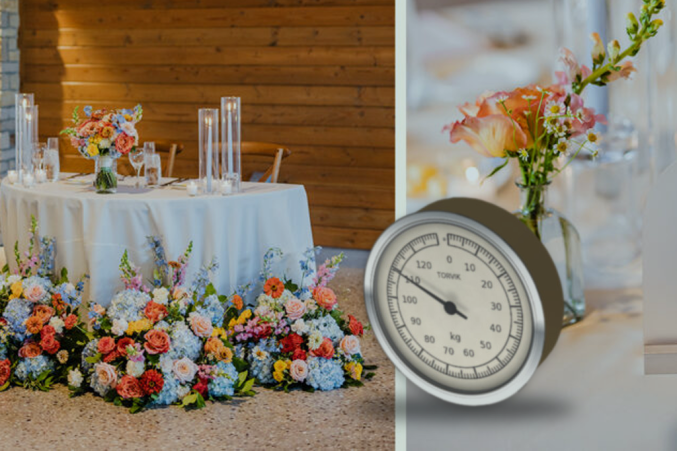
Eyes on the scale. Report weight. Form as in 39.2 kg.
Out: 110 kg
